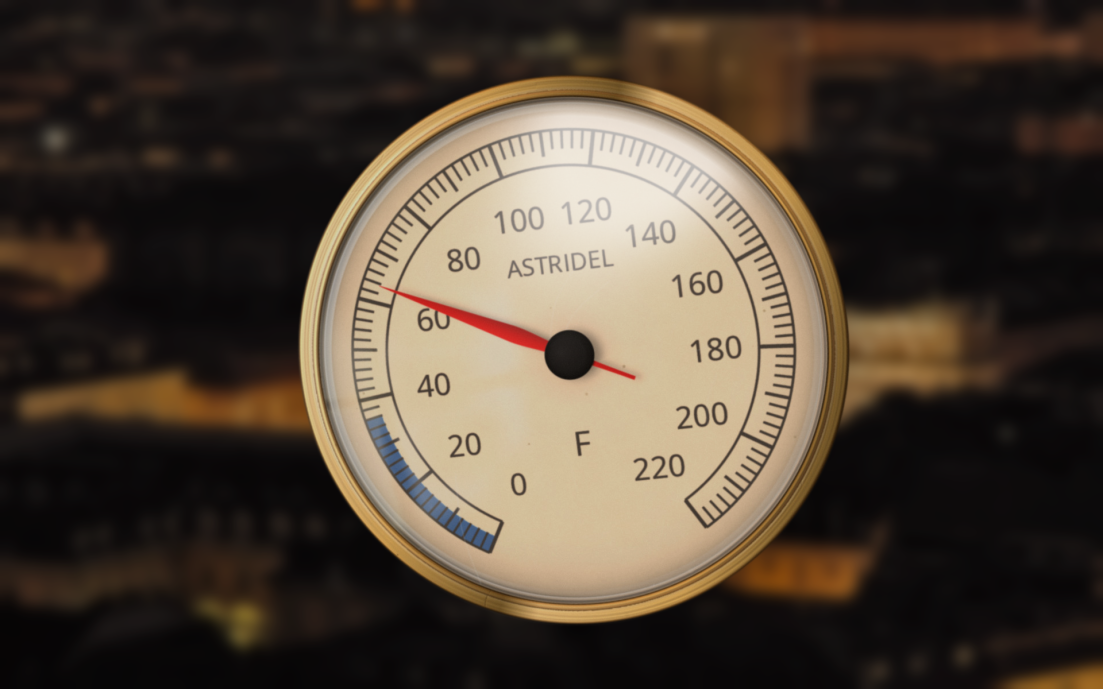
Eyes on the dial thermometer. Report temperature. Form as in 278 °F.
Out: 64 °F
